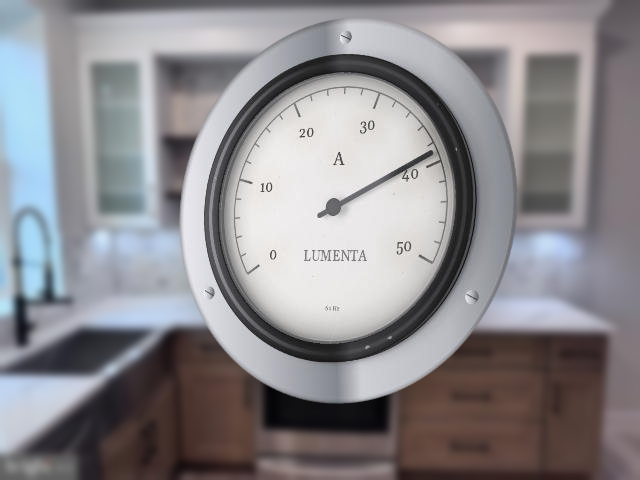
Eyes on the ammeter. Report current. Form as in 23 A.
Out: 39 A
